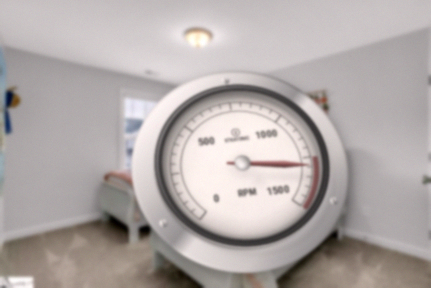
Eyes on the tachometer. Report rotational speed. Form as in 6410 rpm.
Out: 1300 rpm
